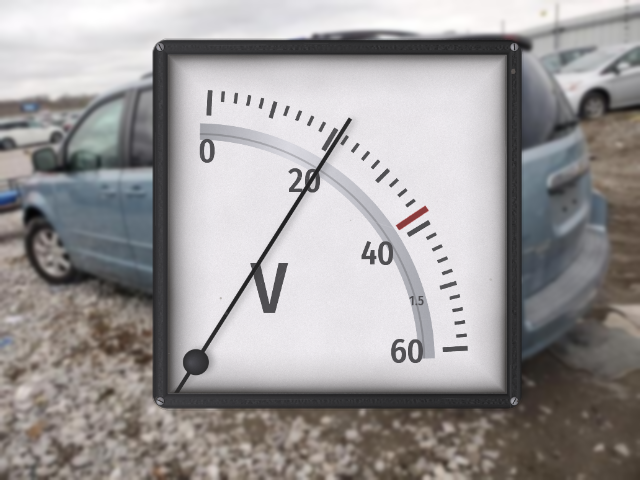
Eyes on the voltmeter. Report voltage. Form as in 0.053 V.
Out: 21 V
